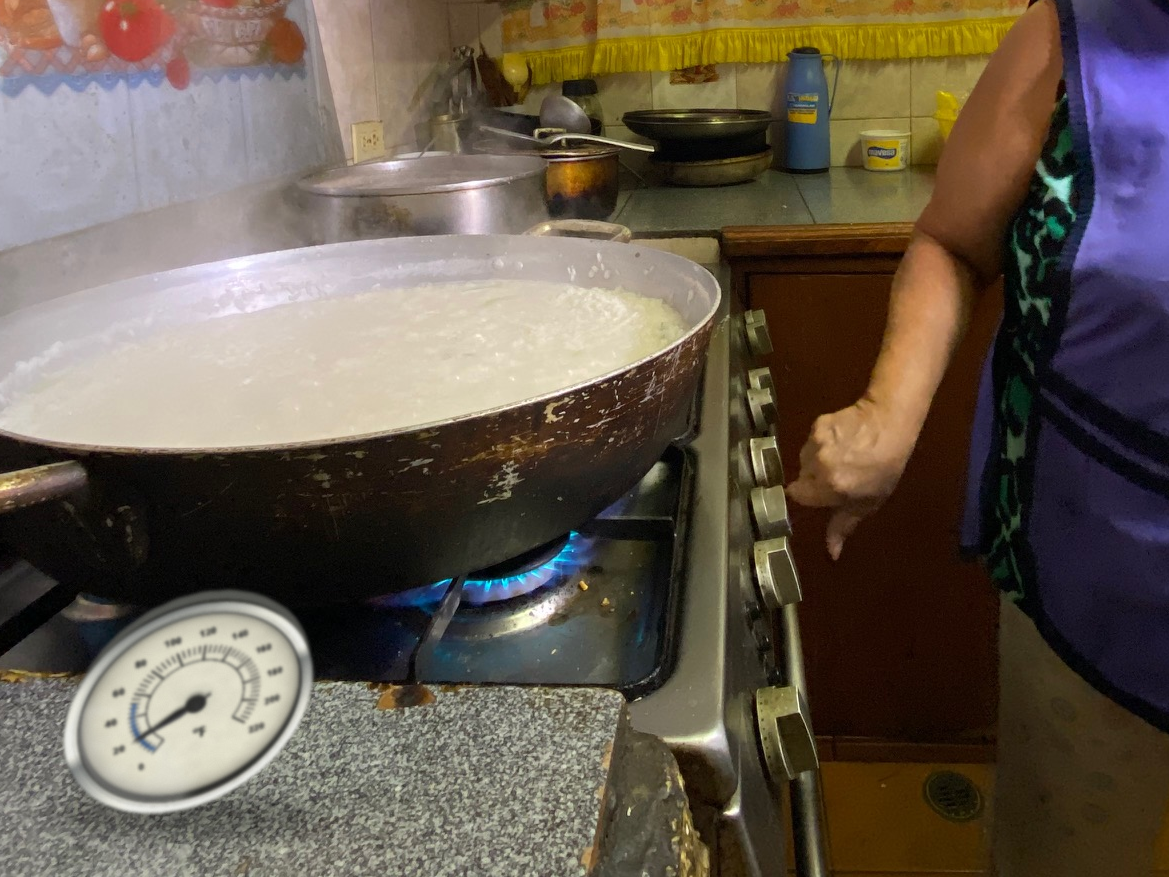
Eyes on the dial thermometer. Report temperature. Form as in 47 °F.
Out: 20 °F
